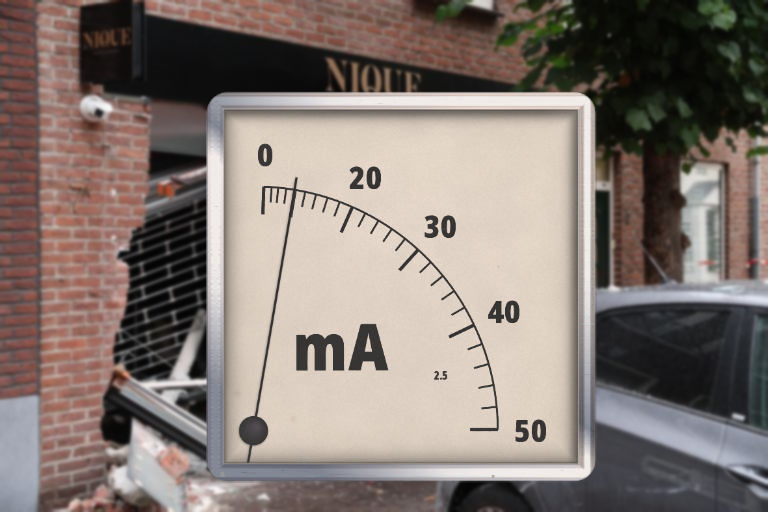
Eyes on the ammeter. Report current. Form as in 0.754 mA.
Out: 10 mA
